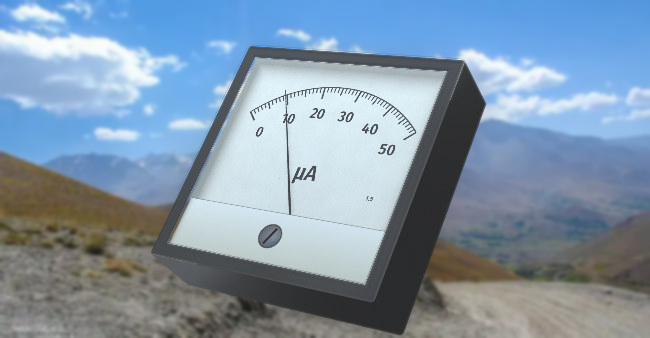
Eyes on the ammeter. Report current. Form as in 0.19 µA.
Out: 10 µA
